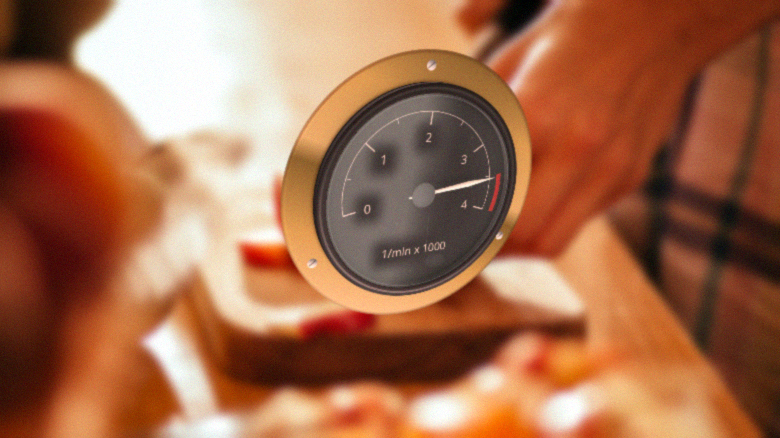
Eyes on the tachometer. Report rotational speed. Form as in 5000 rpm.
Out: 3500 rpm
